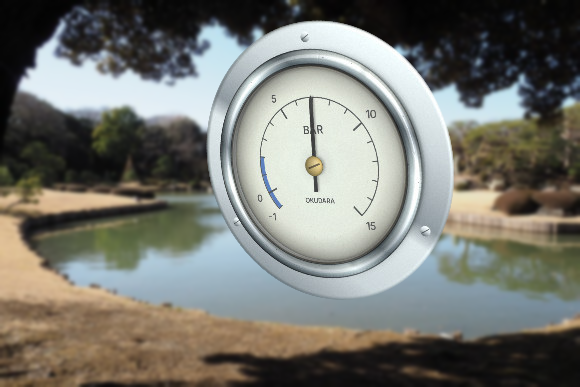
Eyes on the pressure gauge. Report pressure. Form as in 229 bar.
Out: 7 bar
